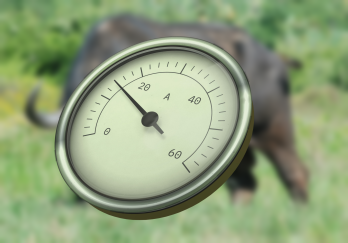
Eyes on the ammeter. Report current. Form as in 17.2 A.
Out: 14 A
